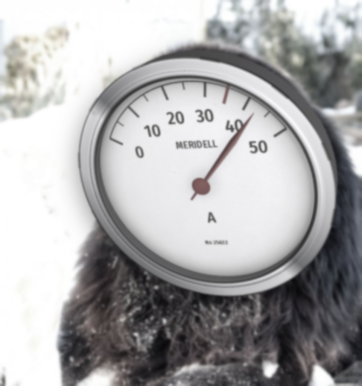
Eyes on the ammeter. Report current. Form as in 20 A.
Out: 42.5 A
